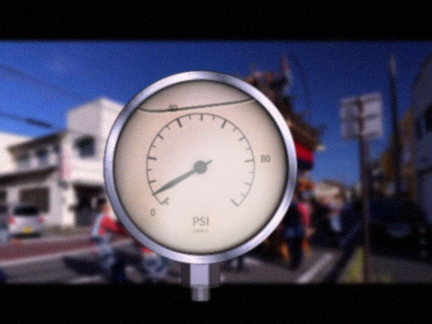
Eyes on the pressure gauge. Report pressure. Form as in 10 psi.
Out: 5 psi
